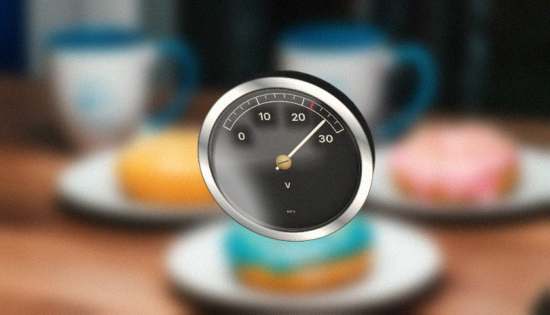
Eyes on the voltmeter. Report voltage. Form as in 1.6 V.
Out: 26 V
